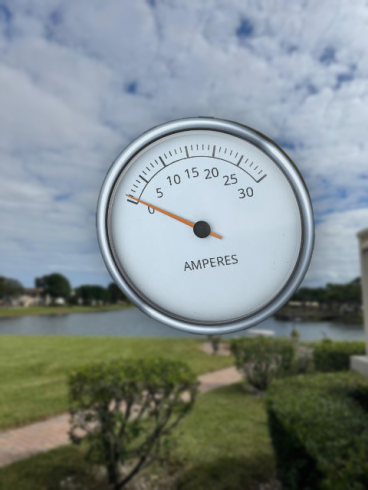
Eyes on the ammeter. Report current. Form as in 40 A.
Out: 1 A
